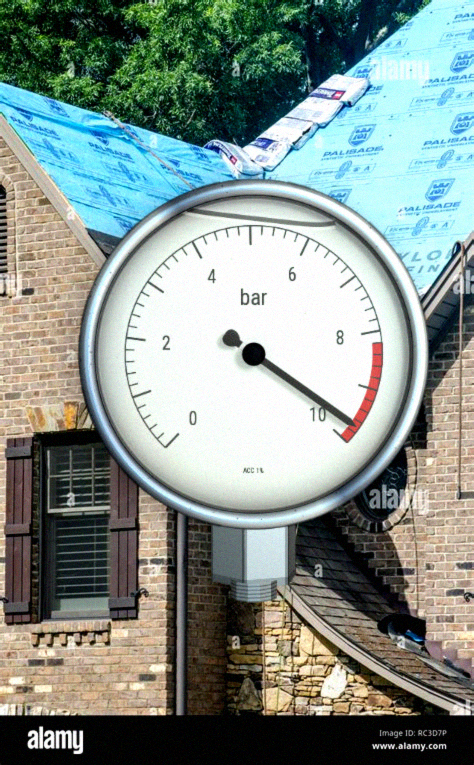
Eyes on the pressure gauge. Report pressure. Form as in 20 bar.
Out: 9.7 bar
